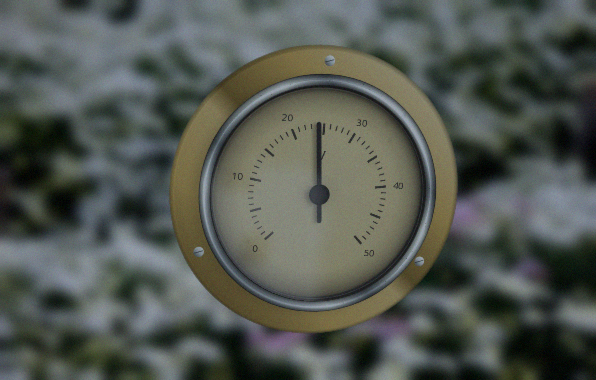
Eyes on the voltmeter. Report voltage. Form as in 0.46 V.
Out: 24 V
